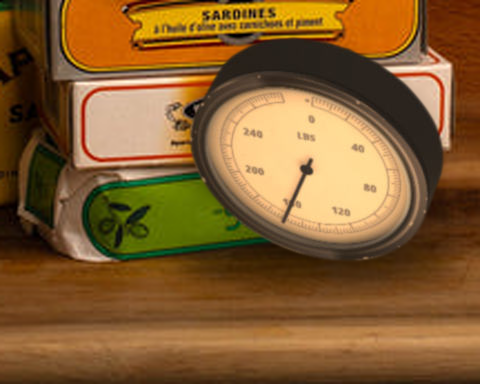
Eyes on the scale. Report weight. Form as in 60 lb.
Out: 160 lb
